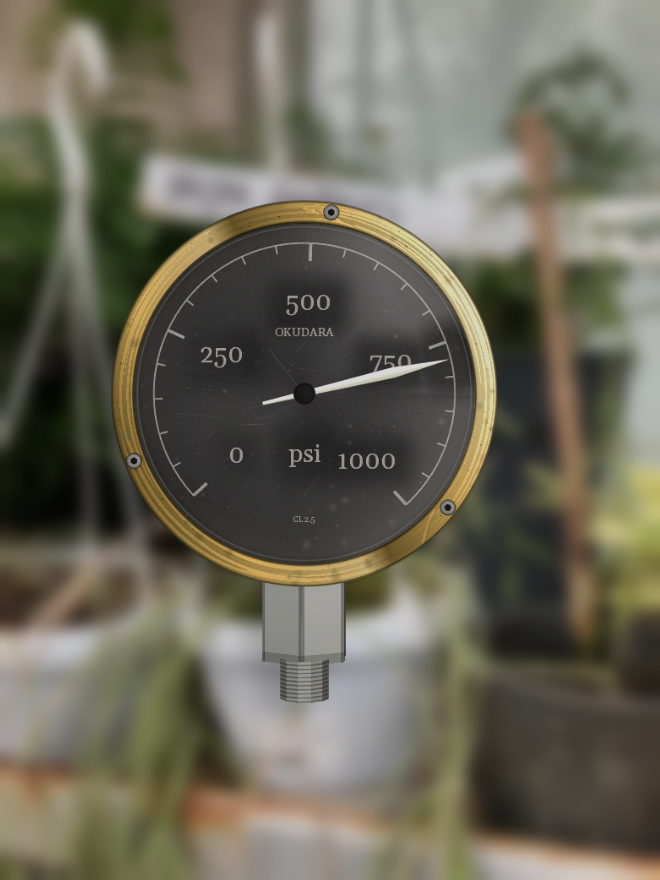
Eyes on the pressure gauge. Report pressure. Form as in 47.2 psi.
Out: 775 psi
